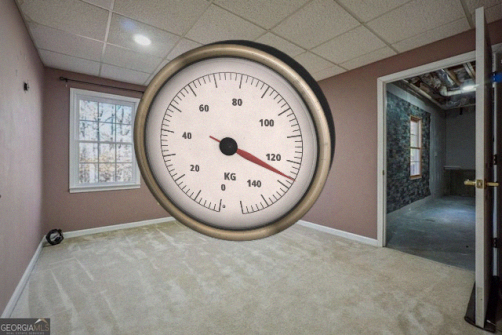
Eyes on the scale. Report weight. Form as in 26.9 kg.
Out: 126 kg
